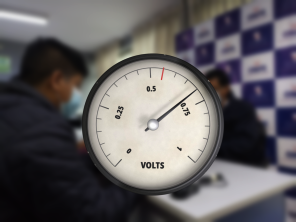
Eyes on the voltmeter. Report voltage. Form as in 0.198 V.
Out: 0.7 V
